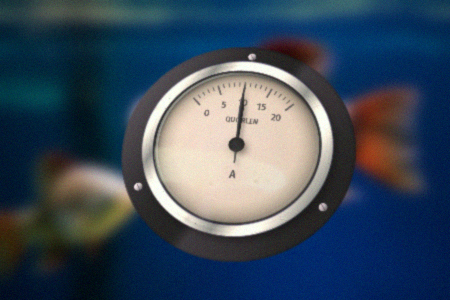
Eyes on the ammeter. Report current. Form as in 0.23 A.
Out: 10 A
